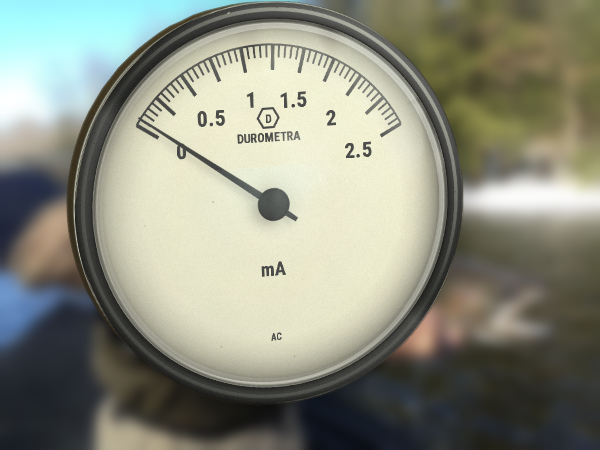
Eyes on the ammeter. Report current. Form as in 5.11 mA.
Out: 0.05 mA
